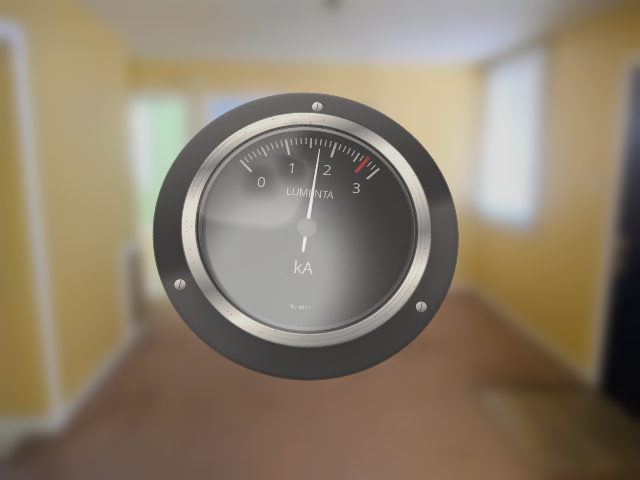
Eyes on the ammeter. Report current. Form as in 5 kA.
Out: 1.7 kA
